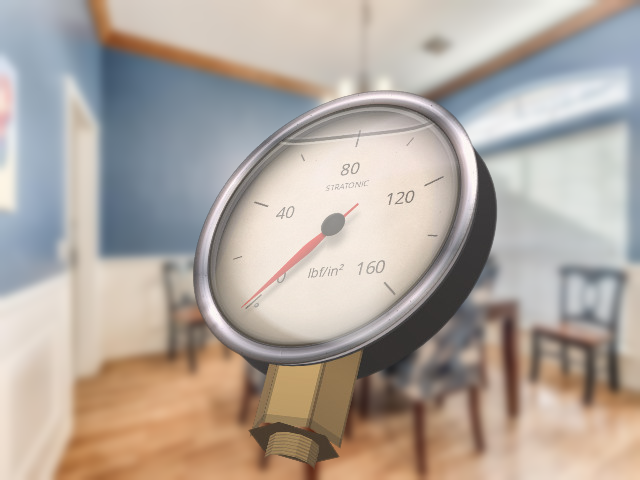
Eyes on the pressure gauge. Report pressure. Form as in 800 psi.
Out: 0 psi
